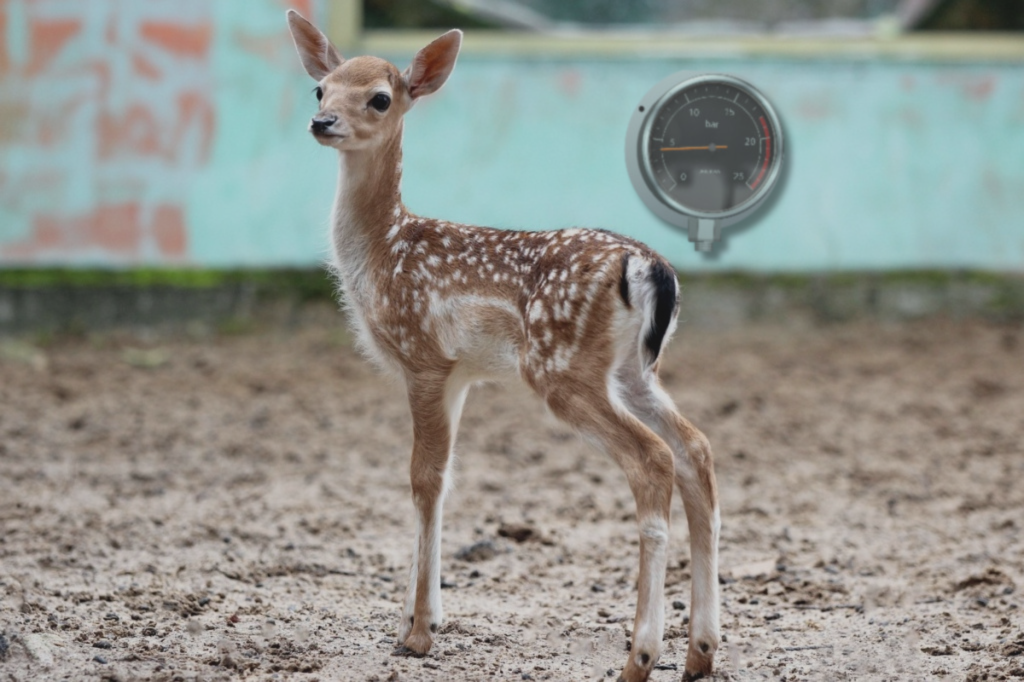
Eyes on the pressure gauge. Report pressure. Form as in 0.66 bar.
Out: 4 bar
